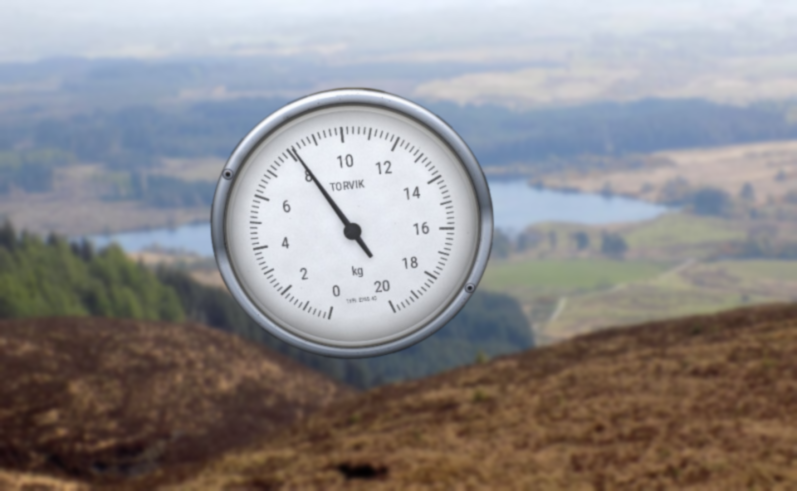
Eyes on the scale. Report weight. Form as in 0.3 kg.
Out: 8.2 kg
